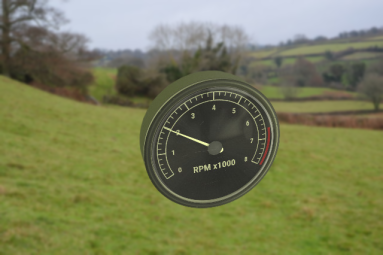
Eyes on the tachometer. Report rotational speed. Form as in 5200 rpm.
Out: 2000 rpm
